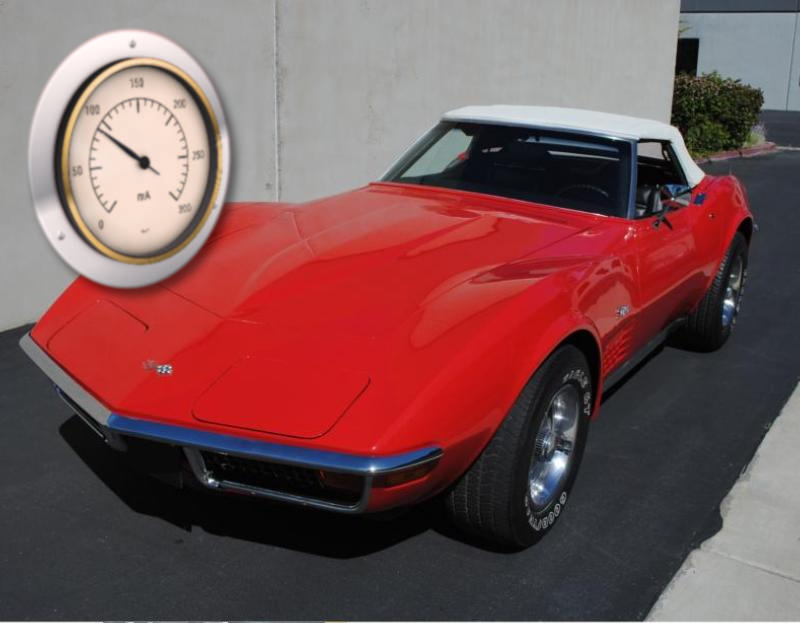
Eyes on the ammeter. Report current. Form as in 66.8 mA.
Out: 90 mA
